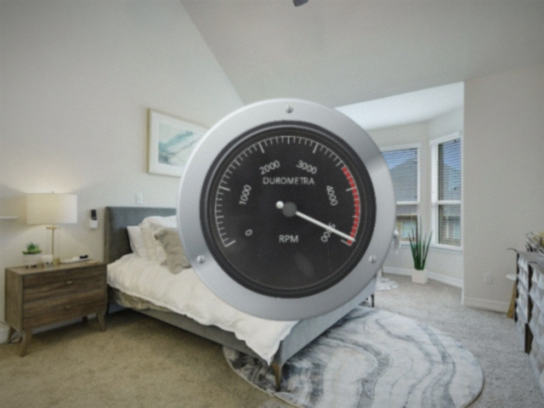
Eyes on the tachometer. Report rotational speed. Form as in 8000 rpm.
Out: 4900 rpm
